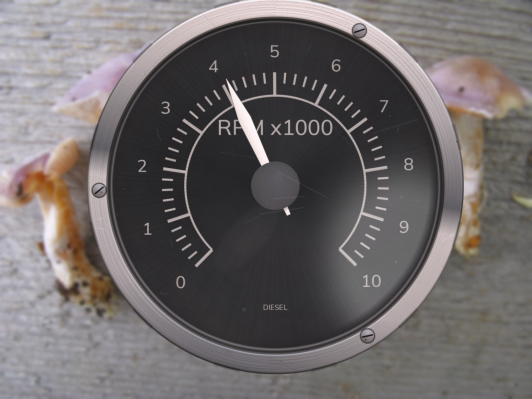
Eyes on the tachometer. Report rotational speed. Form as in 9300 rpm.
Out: 4100 rpm
